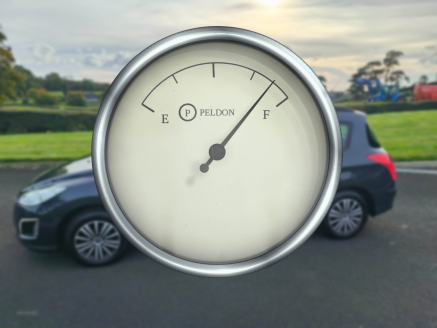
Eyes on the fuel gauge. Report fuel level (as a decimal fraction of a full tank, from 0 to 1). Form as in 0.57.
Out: 0.875
